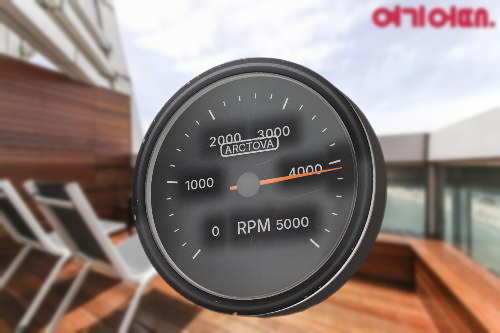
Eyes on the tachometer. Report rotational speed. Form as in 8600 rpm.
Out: 4100 rpm
